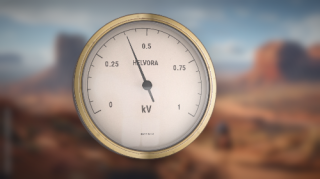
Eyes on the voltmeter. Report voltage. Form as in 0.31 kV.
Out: 0.4 kV
